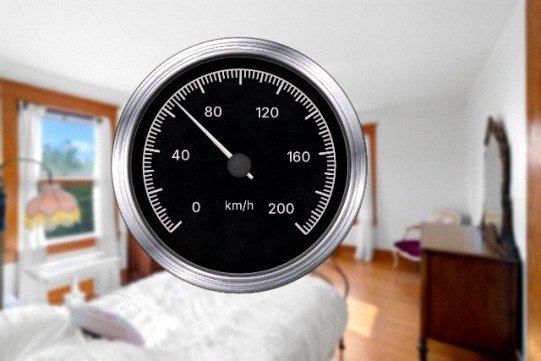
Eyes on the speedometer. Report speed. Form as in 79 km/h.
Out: 66 km/h
